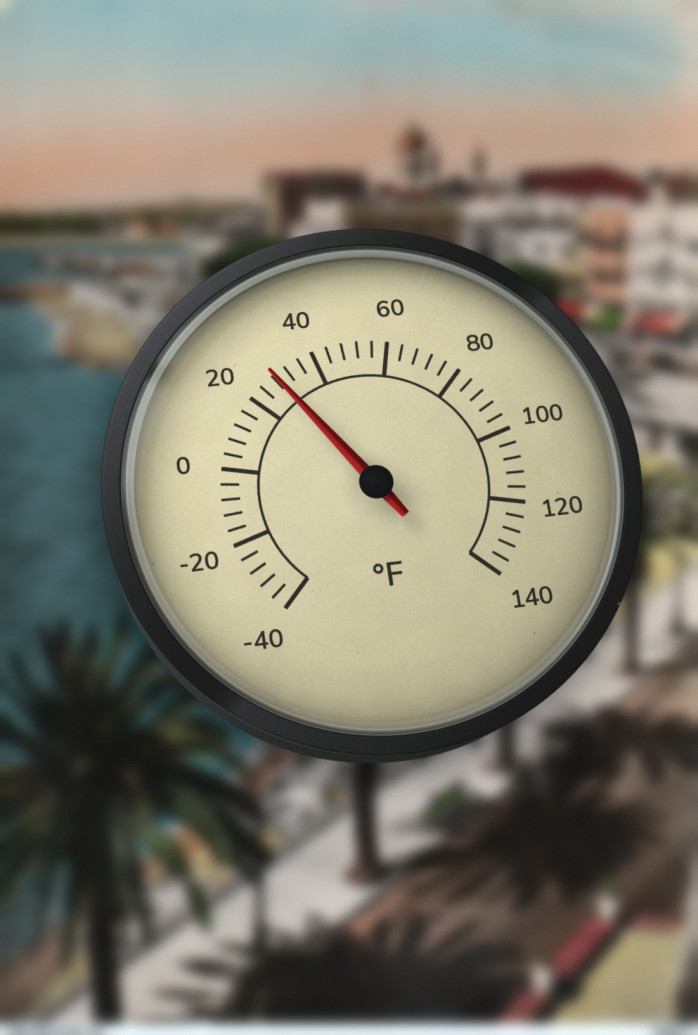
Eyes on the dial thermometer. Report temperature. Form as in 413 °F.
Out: 28 °F
